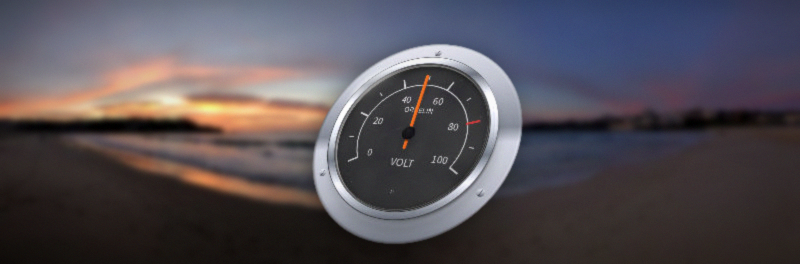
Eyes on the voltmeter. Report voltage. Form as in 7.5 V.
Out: 50 V
